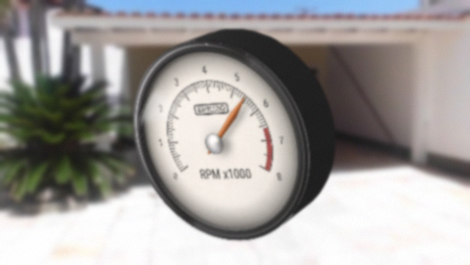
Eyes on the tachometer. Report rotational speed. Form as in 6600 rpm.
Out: 5500 rpm
